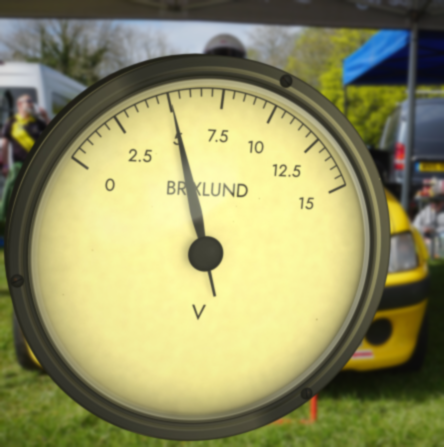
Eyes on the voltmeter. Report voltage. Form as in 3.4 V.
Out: 5 V
